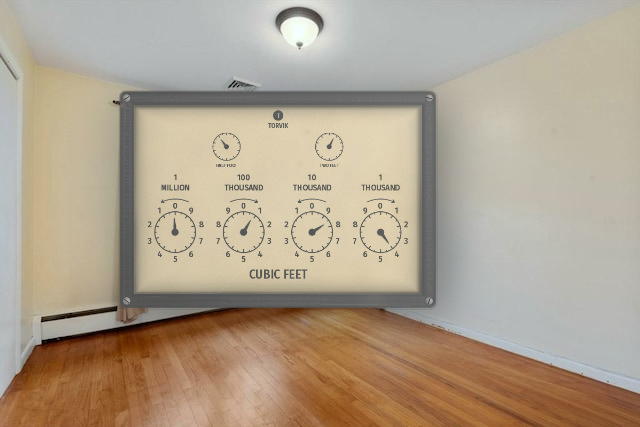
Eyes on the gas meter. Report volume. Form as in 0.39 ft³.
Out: 8400 ft³
